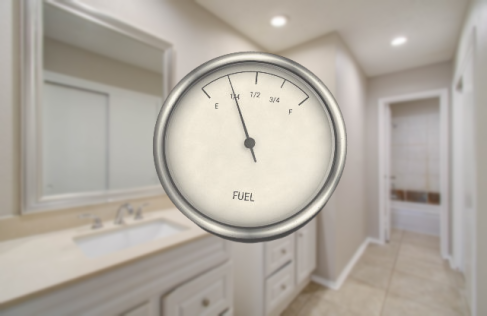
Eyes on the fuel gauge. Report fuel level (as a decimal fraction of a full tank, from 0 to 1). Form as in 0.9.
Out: 0.25
